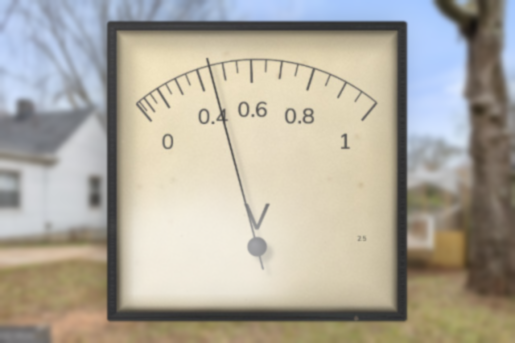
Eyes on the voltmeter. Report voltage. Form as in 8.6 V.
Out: 0.45 V
